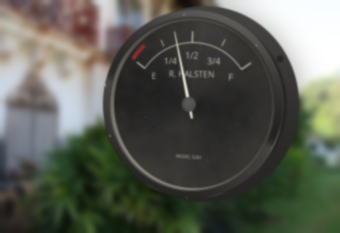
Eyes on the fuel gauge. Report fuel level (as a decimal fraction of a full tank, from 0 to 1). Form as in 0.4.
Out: 0.375
